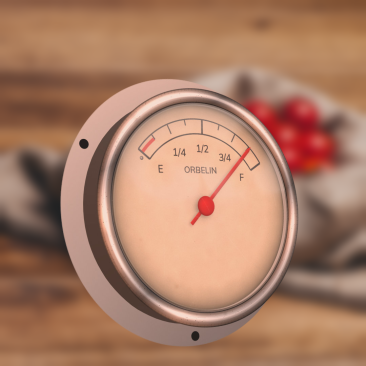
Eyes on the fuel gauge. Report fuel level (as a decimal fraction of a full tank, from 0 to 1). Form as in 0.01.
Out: 0.875
